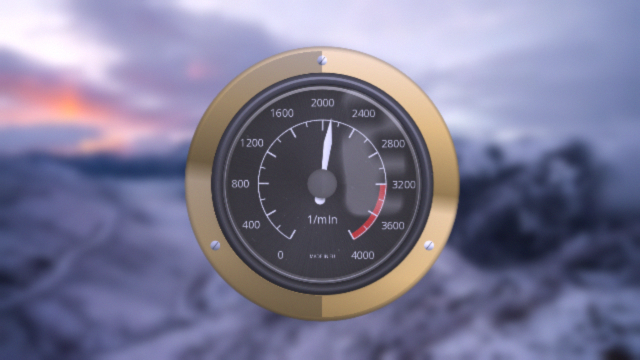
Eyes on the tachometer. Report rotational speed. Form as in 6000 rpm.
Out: 2100 rpm
